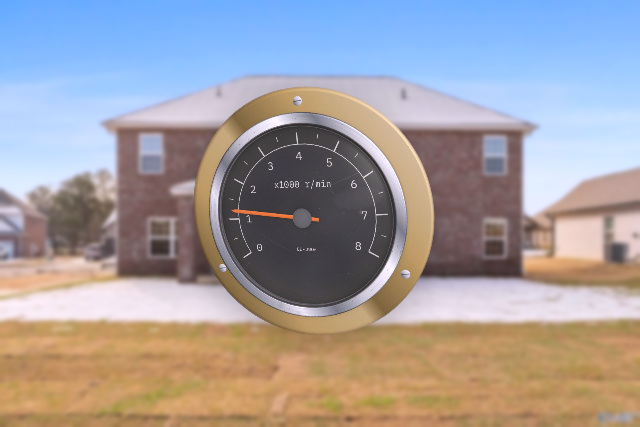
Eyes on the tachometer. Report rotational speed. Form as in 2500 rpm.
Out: 1250 rpm
